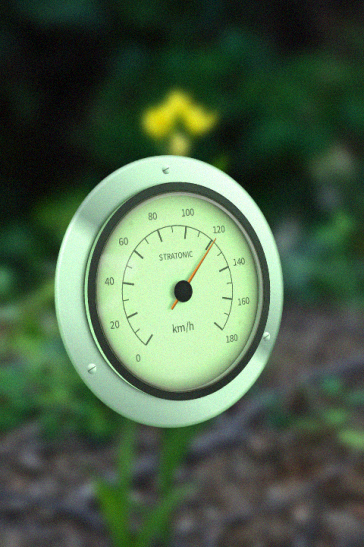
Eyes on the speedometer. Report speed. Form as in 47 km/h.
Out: 120 km/h
